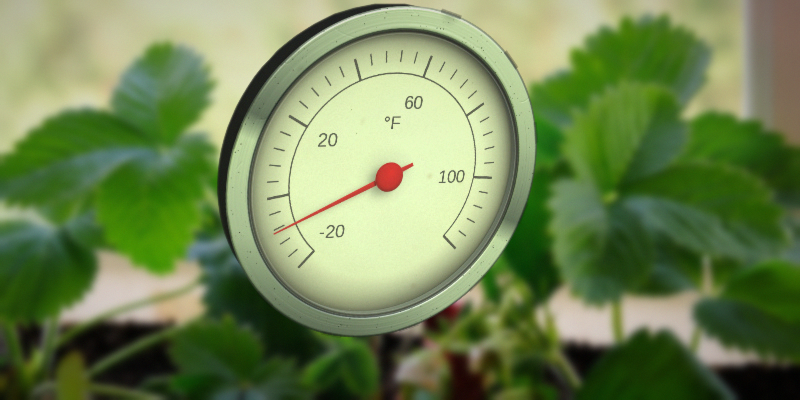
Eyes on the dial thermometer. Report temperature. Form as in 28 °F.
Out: -8 °F
